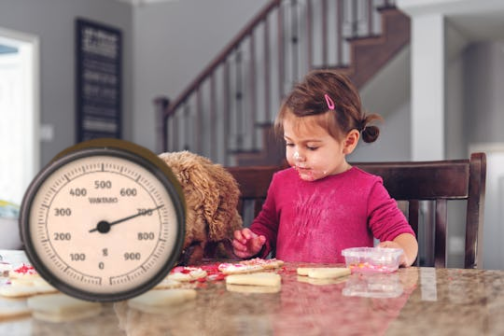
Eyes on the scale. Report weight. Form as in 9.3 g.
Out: 700 g
